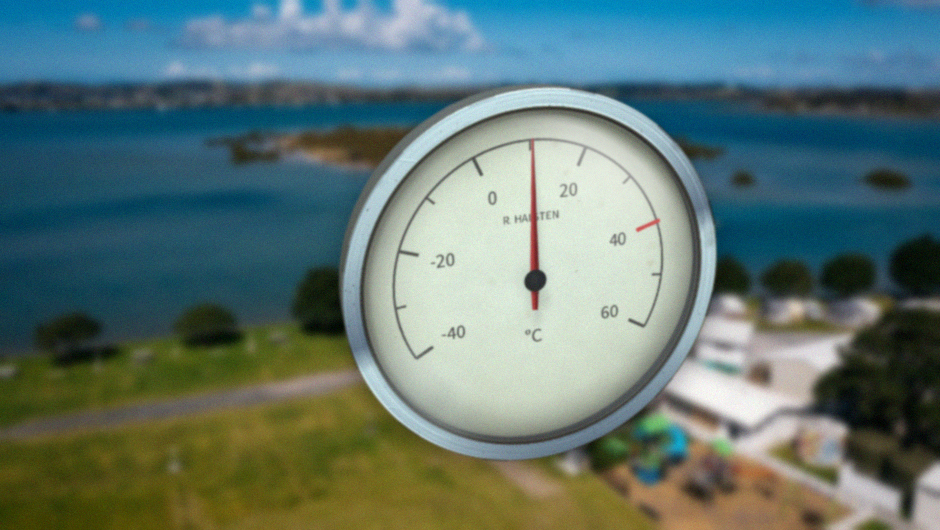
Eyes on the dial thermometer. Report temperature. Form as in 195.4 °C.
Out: 10 °C
